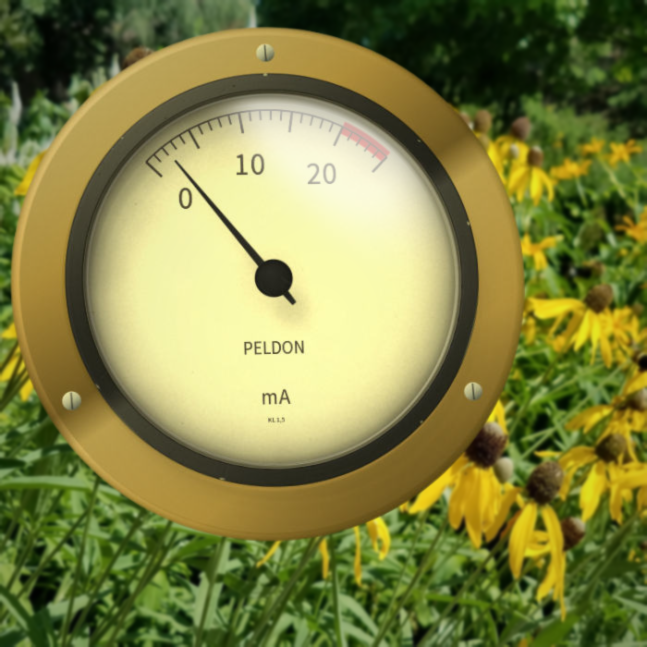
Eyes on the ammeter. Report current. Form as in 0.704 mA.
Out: 2 mA
